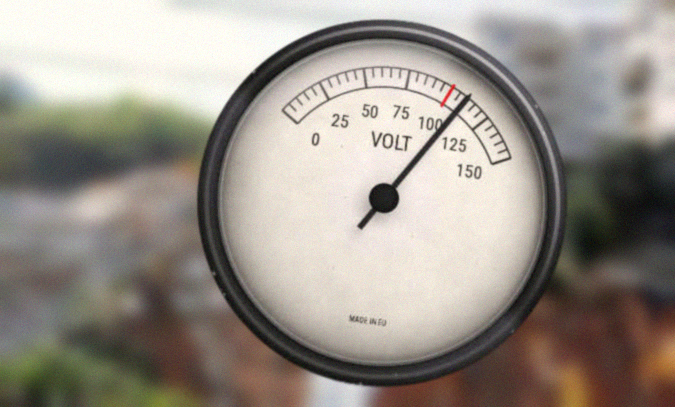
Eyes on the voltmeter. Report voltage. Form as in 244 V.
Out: 110 V
